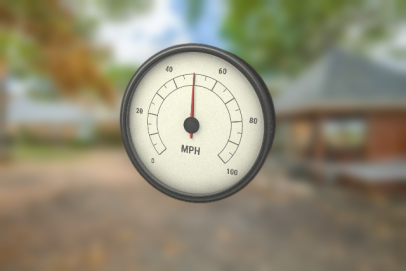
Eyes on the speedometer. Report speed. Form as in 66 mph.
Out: 50 mph
